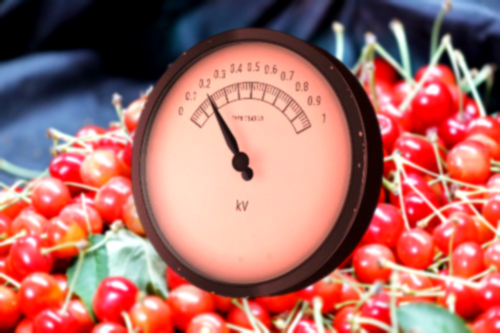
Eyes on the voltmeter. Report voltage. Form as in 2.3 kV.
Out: 0.2 kV
